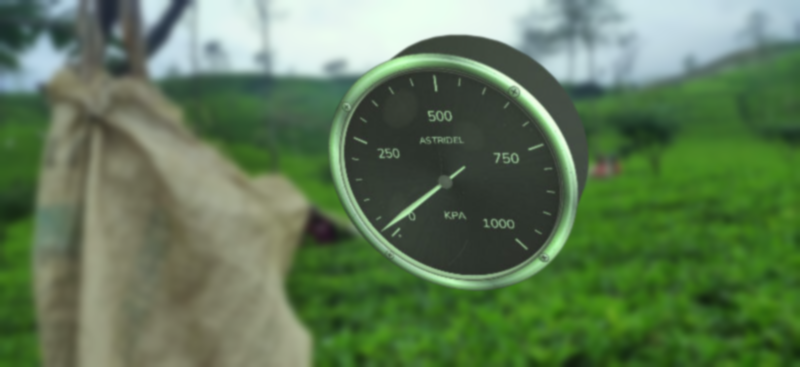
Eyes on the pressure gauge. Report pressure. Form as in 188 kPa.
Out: 25 kPa
